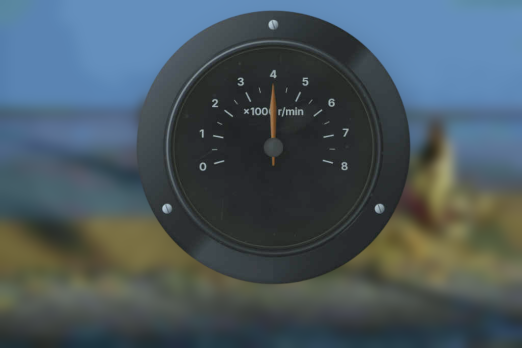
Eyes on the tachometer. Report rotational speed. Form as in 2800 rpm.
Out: 4000 rpm
